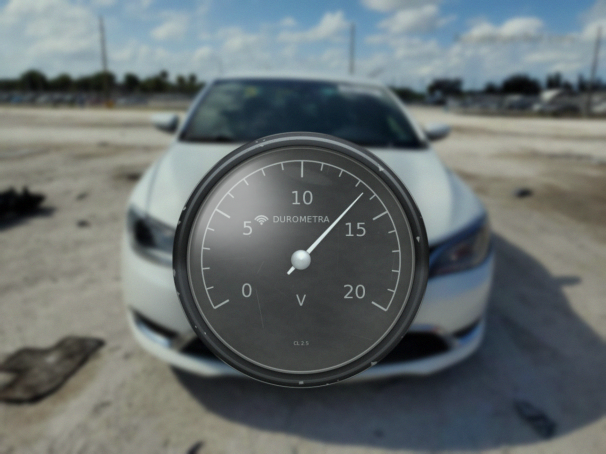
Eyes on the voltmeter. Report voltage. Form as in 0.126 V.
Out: 13.5 V
